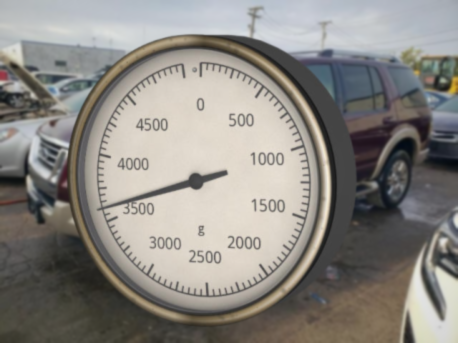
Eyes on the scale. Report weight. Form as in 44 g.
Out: 3600 g
